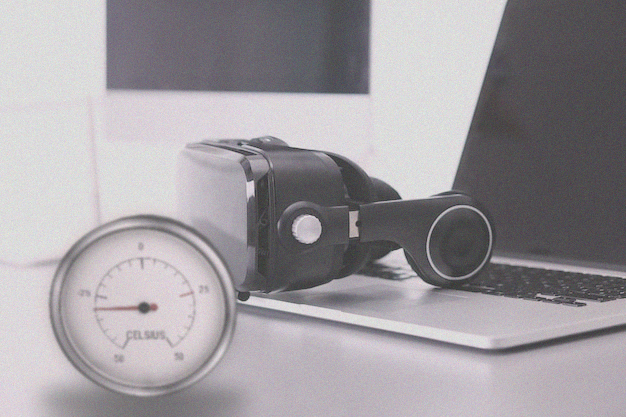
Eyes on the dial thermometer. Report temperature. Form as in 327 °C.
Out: -30 °C
